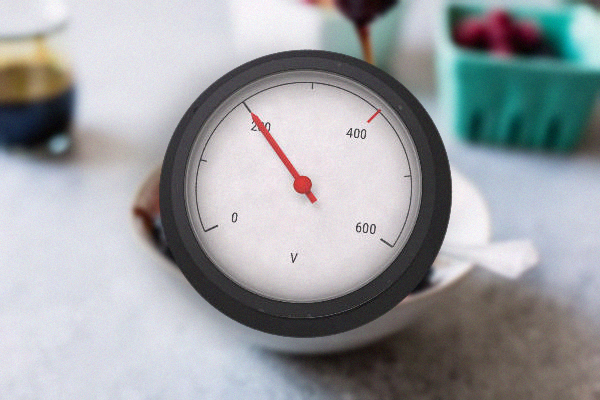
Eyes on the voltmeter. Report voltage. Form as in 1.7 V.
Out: 200 V
